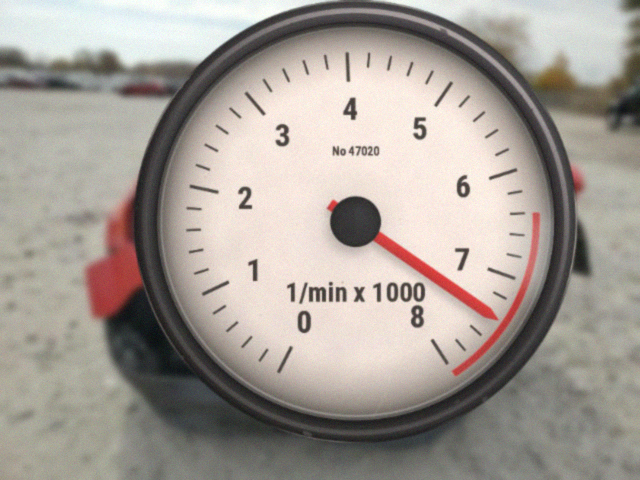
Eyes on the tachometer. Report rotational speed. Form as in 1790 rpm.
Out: 7400 rpm
